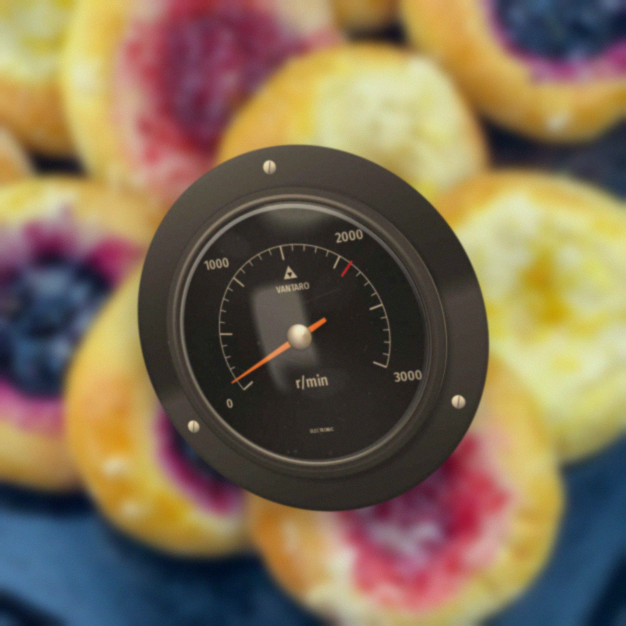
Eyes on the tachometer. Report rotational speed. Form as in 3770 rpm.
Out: 100 rpm
